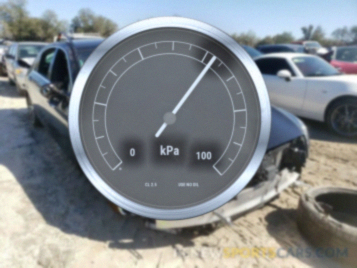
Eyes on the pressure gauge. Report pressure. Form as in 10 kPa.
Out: 62.5 kPa
